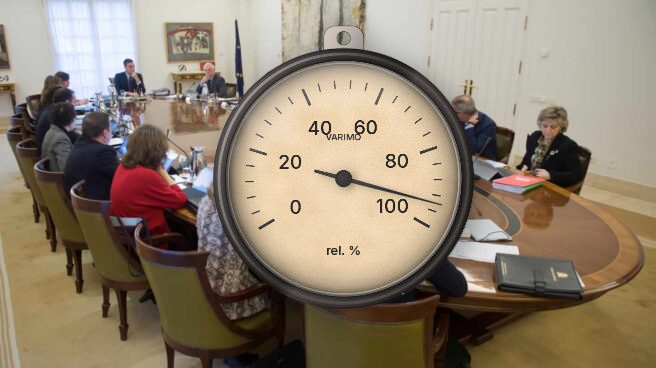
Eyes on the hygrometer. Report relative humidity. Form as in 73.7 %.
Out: 94 %
